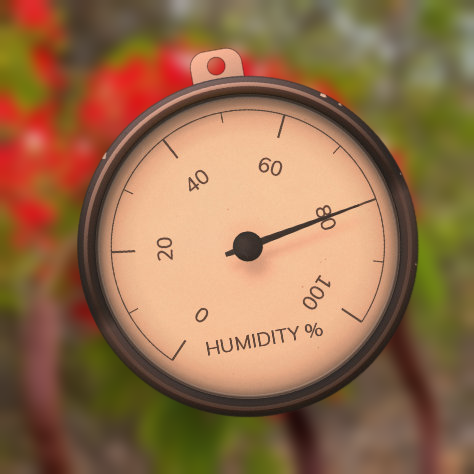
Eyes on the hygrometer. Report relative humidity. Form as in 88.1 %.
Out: 80 %
